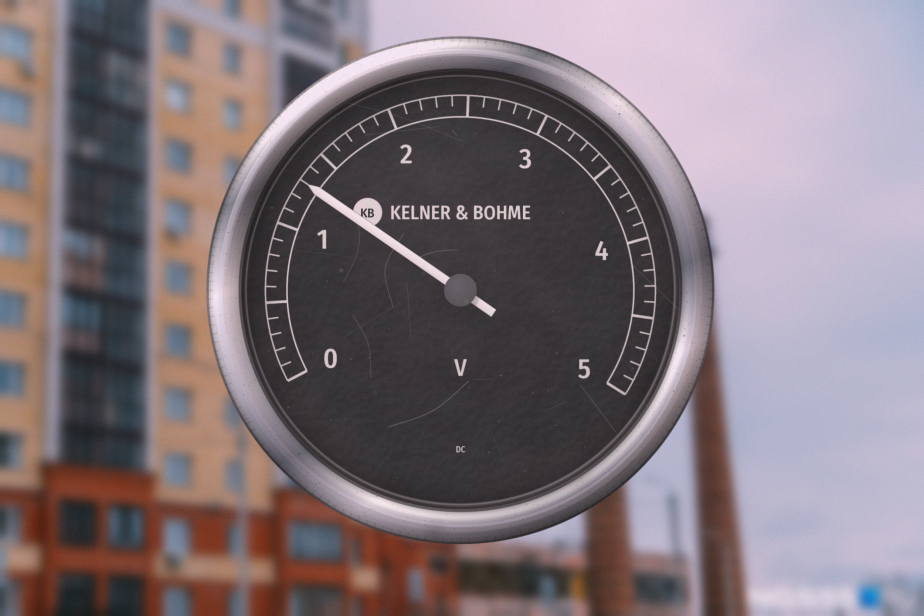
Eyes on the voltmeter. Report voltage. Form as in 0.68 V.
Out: 1.3 V
